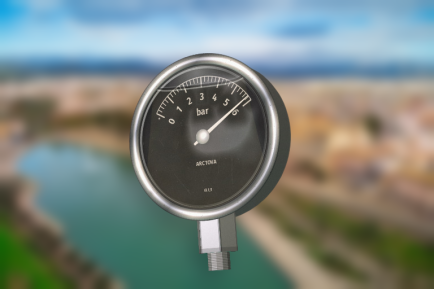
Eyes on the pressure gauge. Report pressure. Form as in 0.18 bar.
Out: 5.8 bar
